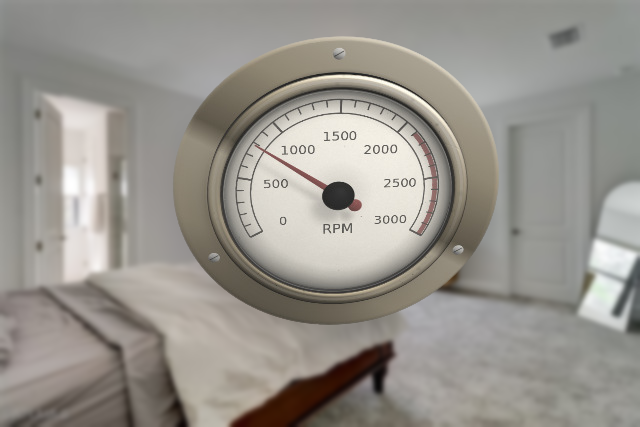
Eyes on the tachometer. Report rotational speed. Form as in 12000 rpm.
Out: 800 rpm
